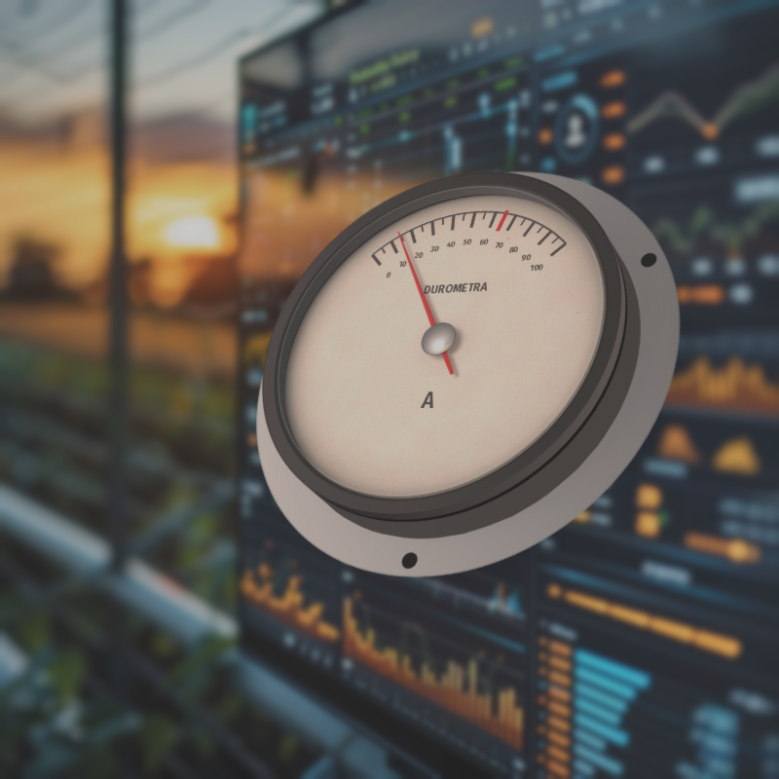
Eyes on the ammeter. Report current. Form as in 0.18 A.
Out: 15 A
